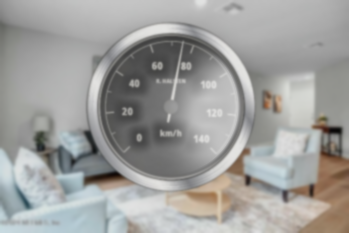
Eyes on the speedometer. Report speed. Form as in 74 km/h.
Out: 75 km/h
